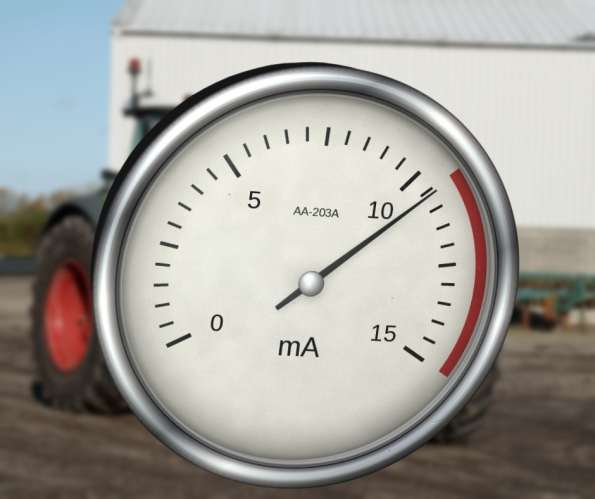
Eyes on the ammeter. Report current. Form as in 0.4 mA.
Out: 10.5 mA
